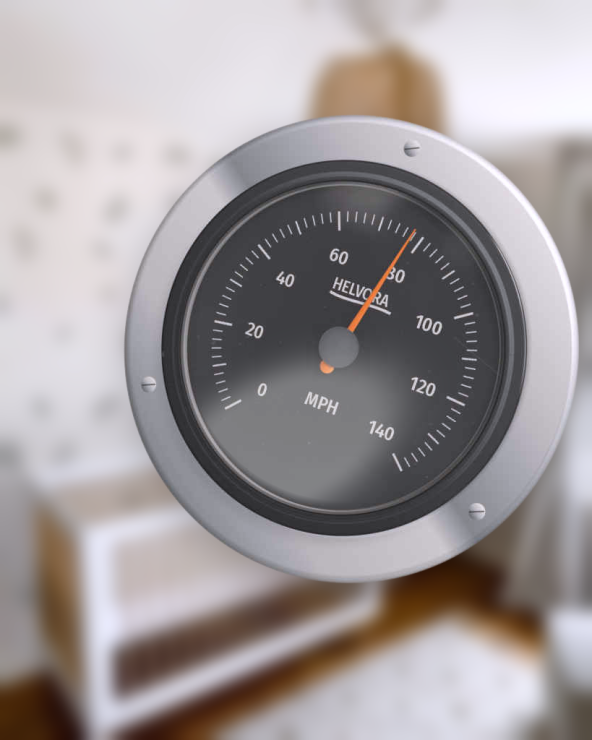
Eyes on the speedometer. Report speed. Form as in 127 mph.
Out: 78 mph
